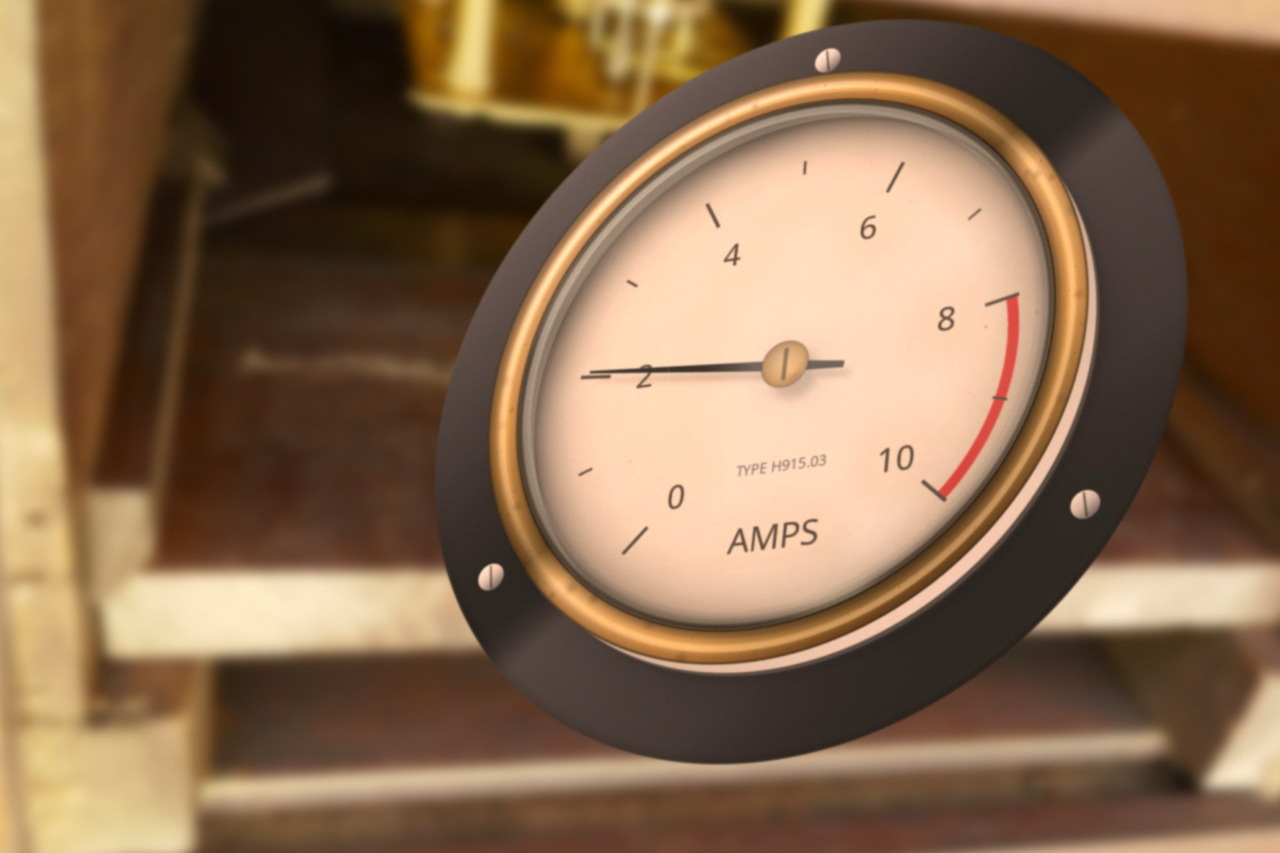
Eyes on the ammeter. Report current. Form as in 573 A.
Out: 2 A
